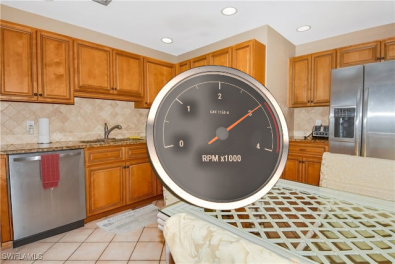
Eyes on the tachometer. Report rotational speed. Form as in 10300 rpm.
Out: 3000 rpm
